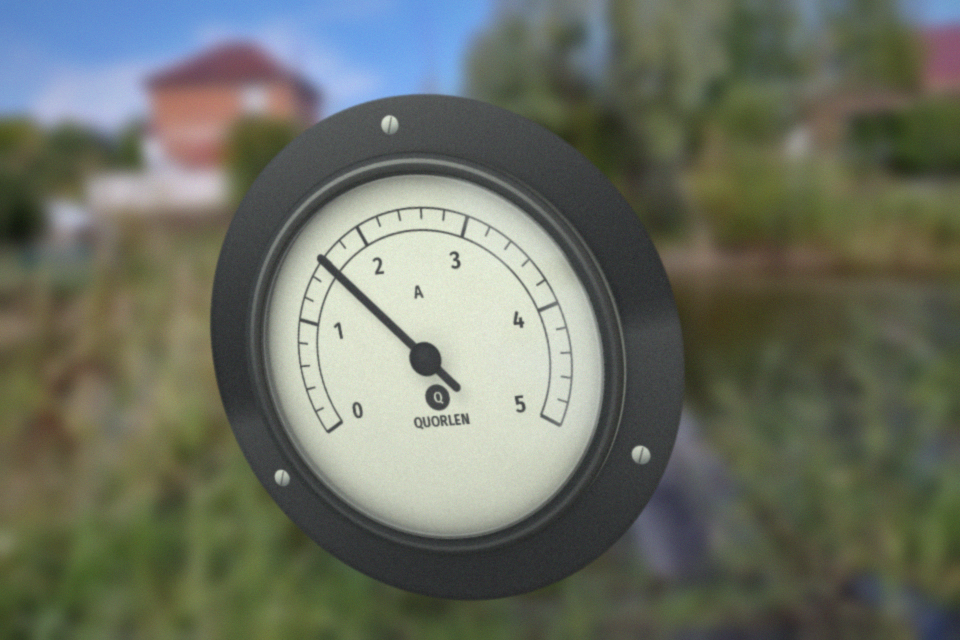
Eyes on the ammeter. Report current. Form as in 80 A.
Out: 1.6 A
